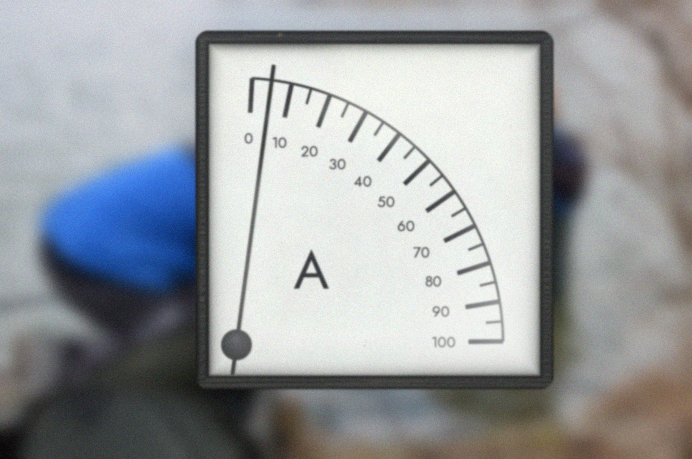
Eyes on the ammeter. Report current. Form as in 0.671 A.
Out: 5 A
